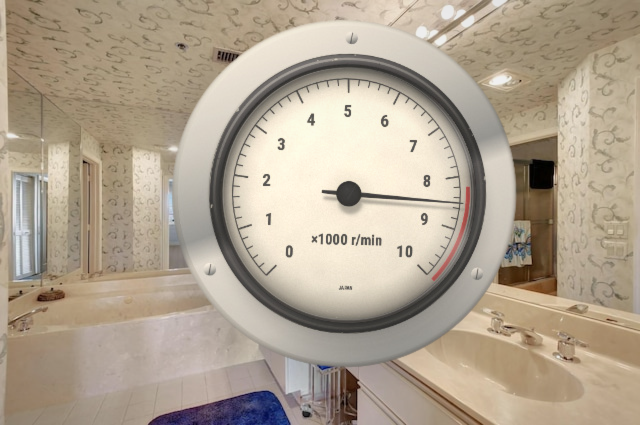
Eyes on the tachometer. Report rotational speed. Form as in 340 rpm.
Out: 8500 rpm
